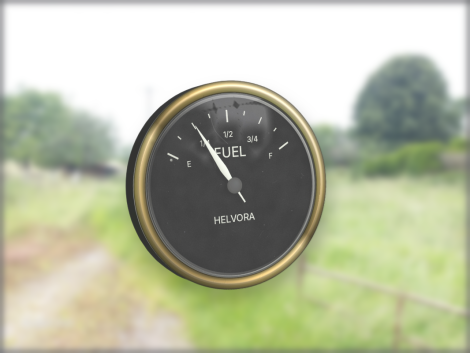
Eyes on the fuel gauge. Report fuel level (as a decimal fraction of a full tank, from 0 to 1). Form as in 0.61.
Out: 0.25
